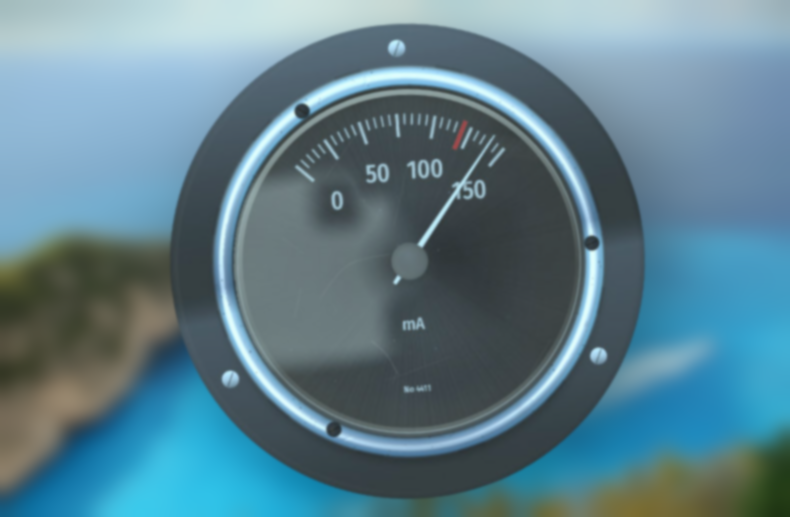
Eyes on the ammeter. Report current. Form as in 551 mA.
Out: 140 mA
